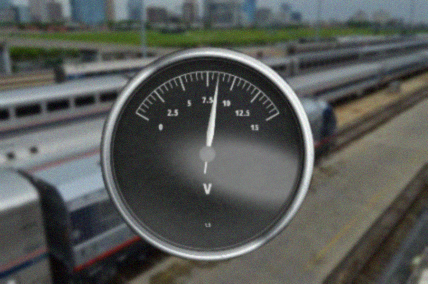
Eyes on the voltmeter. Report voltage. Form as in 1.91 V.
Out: 8.5 V
